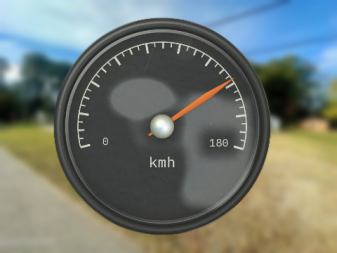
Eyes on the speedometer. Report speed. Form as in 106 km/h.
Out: 137.5 km/h
